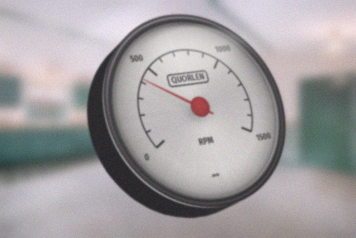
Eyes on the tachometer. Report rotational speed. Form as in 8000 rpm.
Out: 400 rpm
